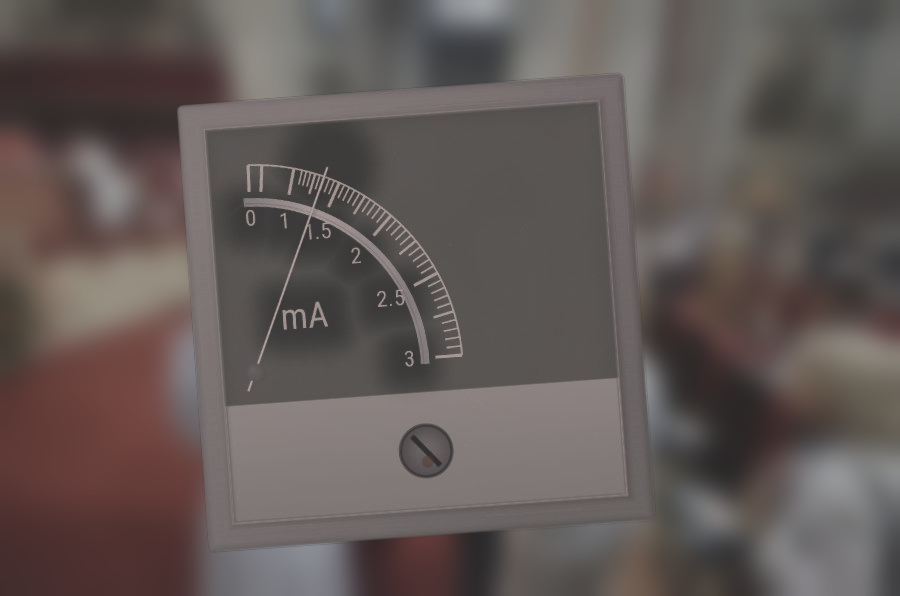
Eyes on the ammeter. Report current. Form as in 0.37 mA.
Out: 1.35 mA
